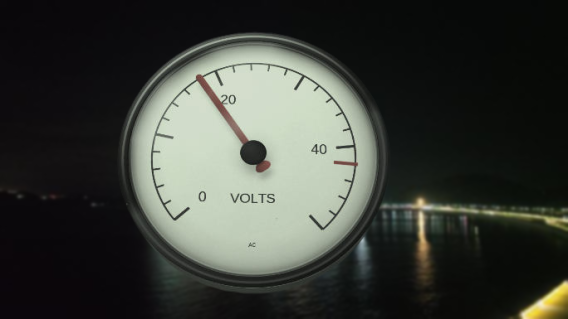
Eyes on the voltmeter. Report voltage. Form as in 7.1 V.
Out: 18 V
